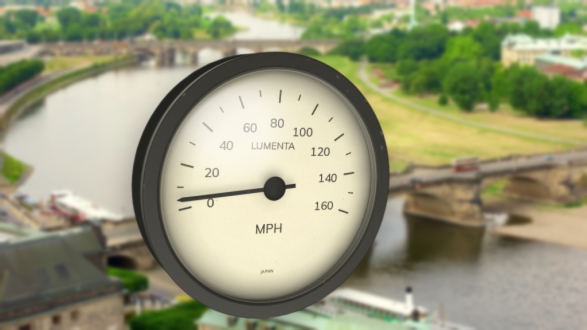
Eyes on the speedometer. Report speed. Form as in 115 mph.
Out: 5 mph
